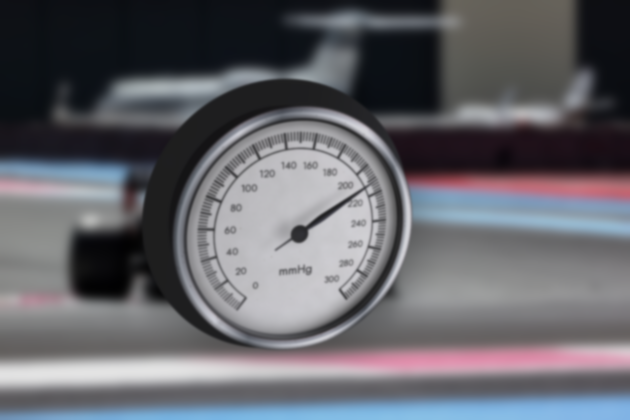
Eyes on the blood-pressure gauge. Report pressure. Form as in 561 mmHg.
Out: 210 mmHg
